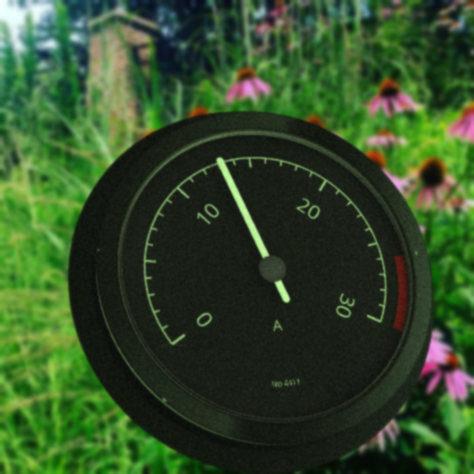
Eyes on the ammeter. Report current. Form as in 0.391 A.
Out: 13 A
